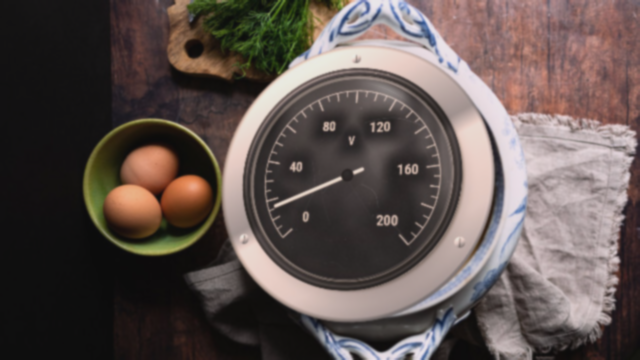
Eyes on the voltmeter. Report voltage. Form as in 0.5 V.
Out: 15 V
